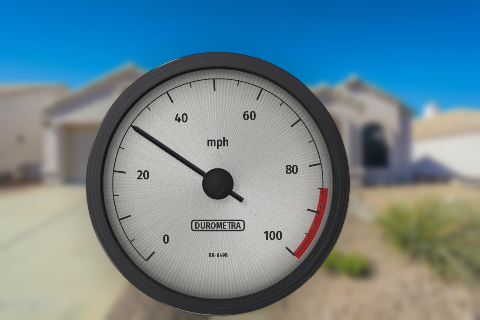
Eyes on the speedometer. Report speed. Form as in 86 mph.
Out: 30 mph
